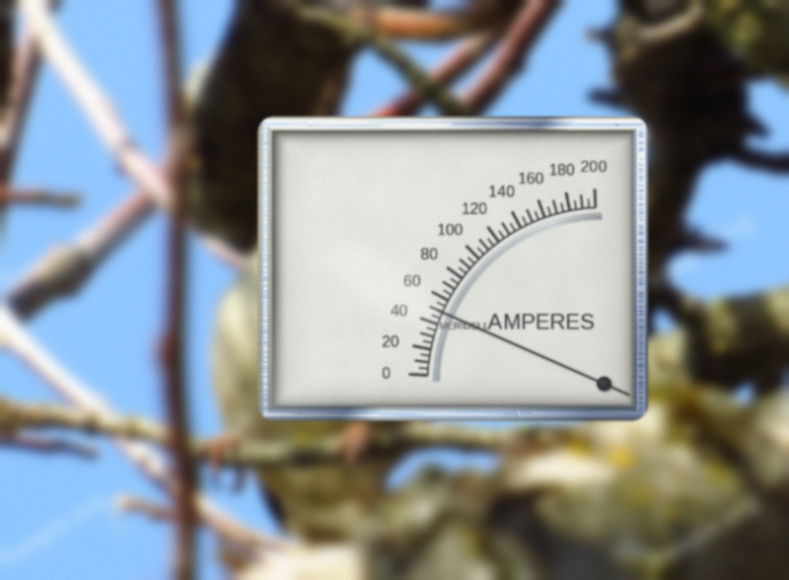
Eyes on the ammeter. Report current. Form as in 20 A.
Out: 50 A
